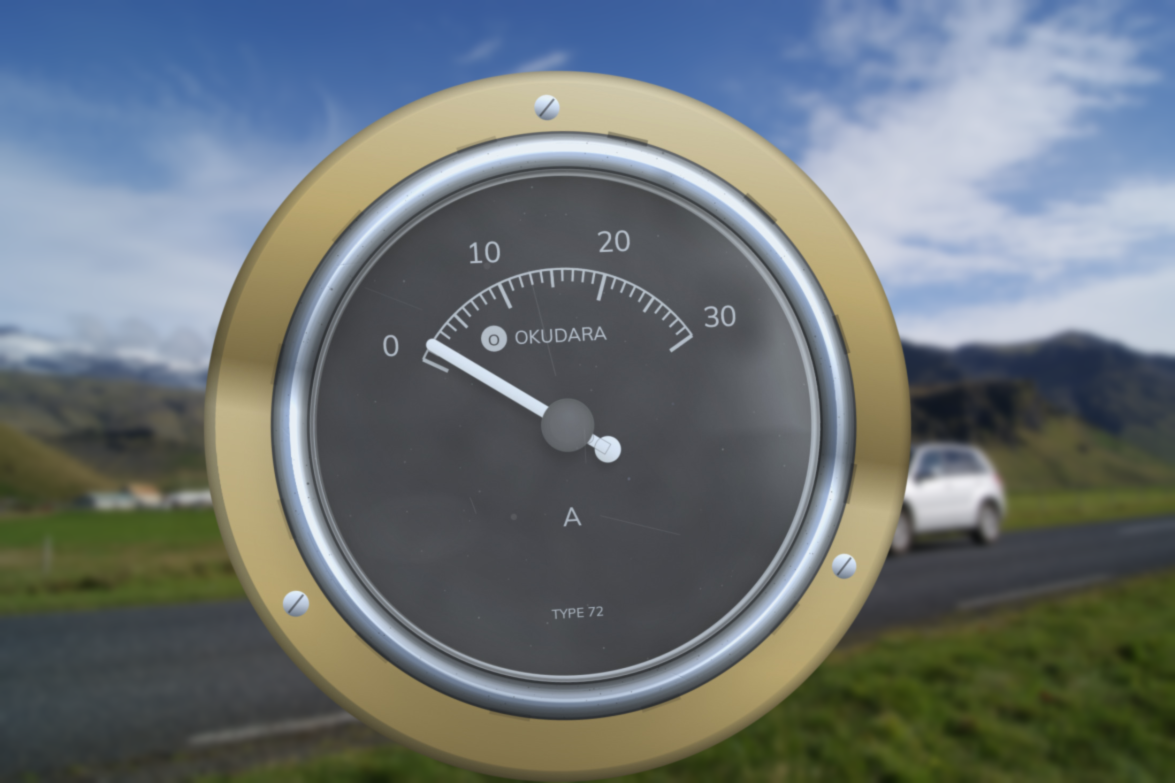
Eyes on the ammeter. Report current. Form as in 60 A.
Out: 1.5 A
